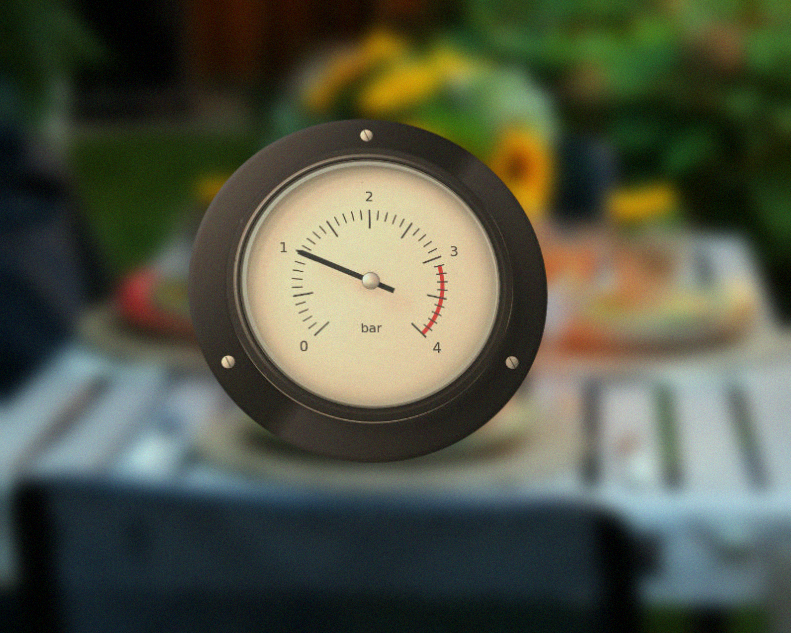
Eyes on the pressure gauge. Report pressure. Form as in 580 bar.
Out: 1 bar
